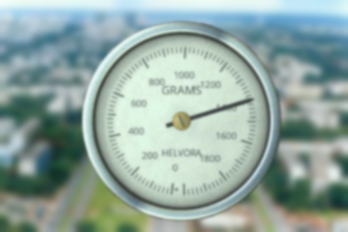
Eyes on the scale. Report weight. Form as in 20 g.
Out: 1400 g
